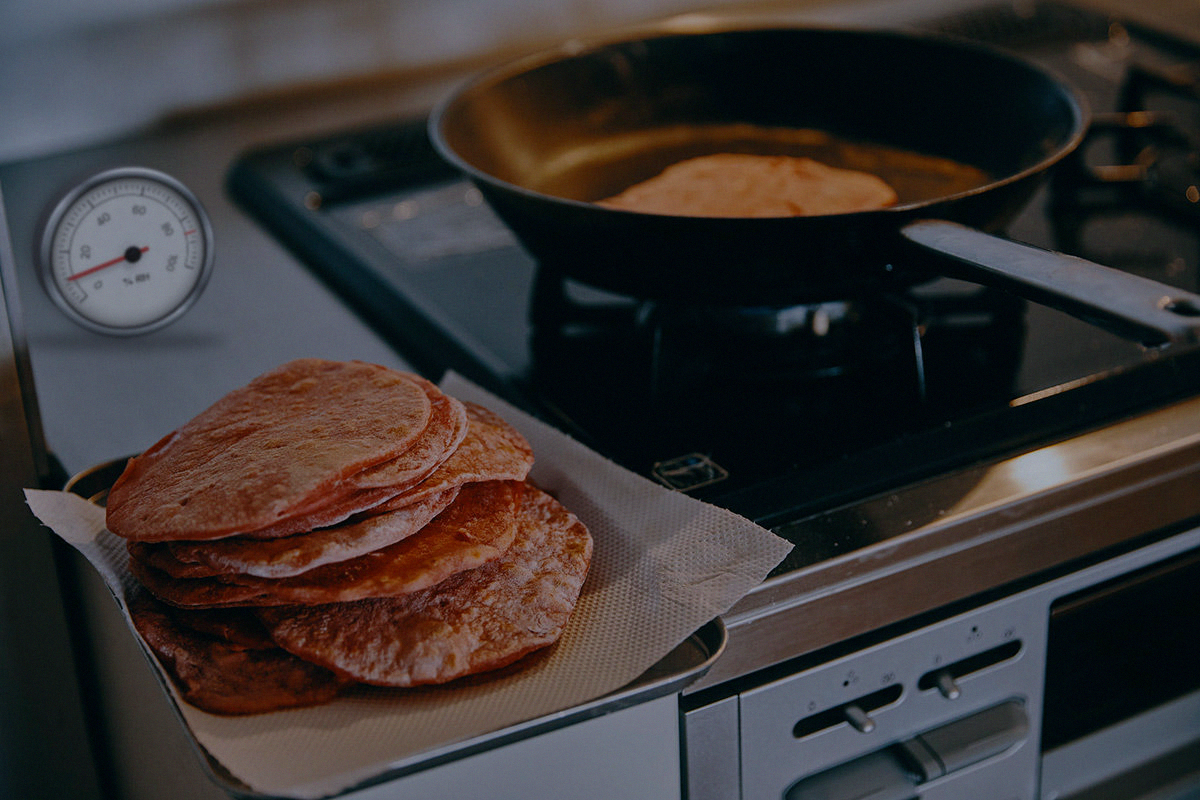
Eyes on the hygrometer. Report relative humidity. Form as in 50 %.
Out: 10 %
